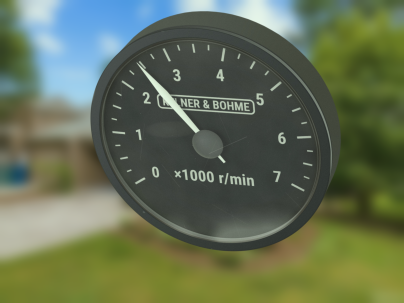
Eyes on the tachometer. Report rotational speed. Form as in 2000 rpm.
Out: 2500 rpm
